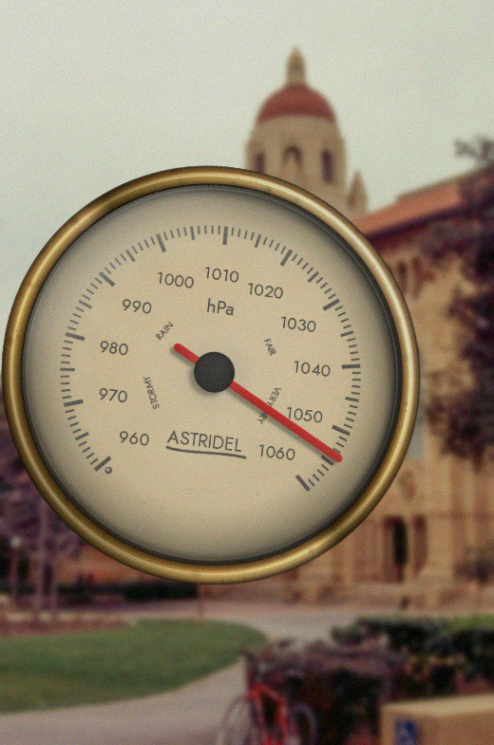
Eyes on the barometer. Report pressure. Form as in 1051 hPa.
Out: 1054 hPa
